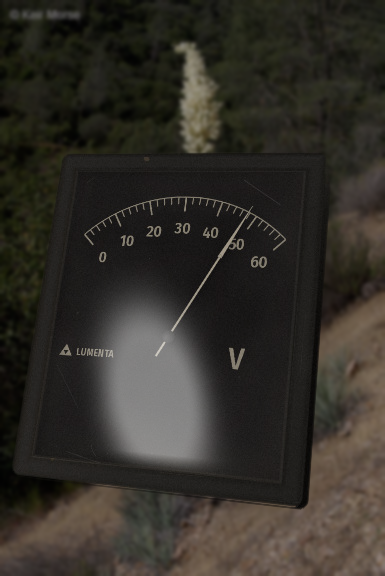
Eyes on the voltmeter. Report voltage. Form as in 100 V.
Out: 48 V
